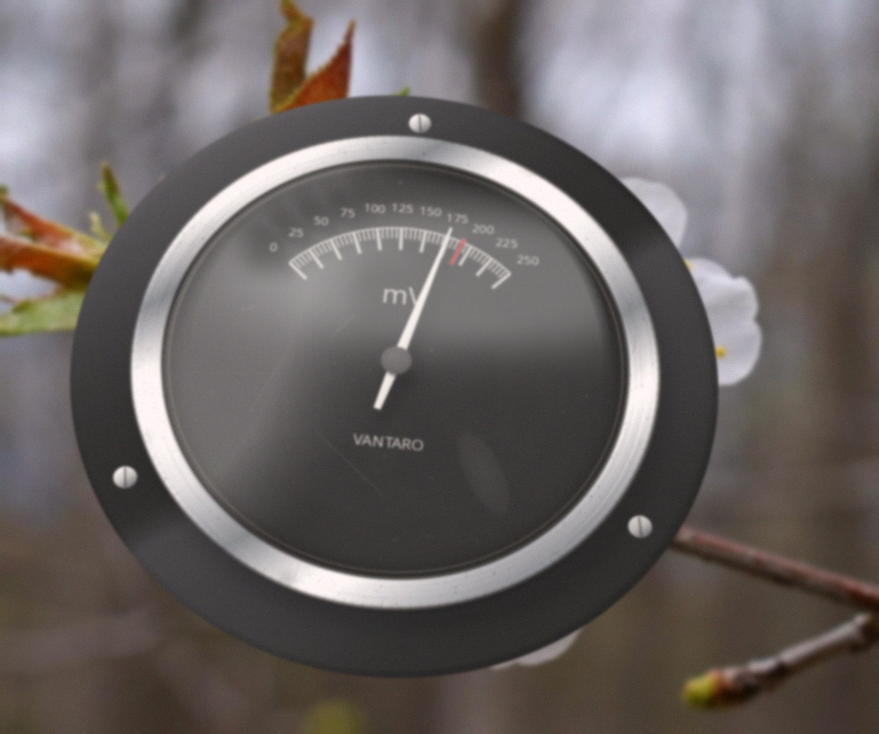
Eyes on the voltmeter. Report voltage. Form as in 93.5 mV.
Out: 175 mV
